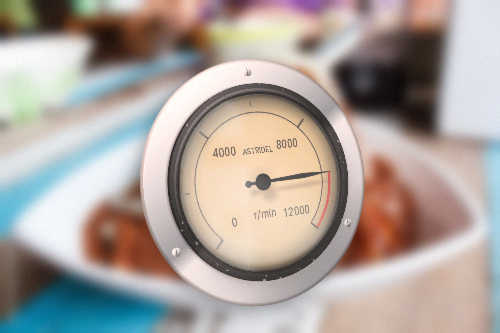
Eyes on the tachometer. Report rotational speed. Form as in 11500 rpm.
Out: 10000 rpm
